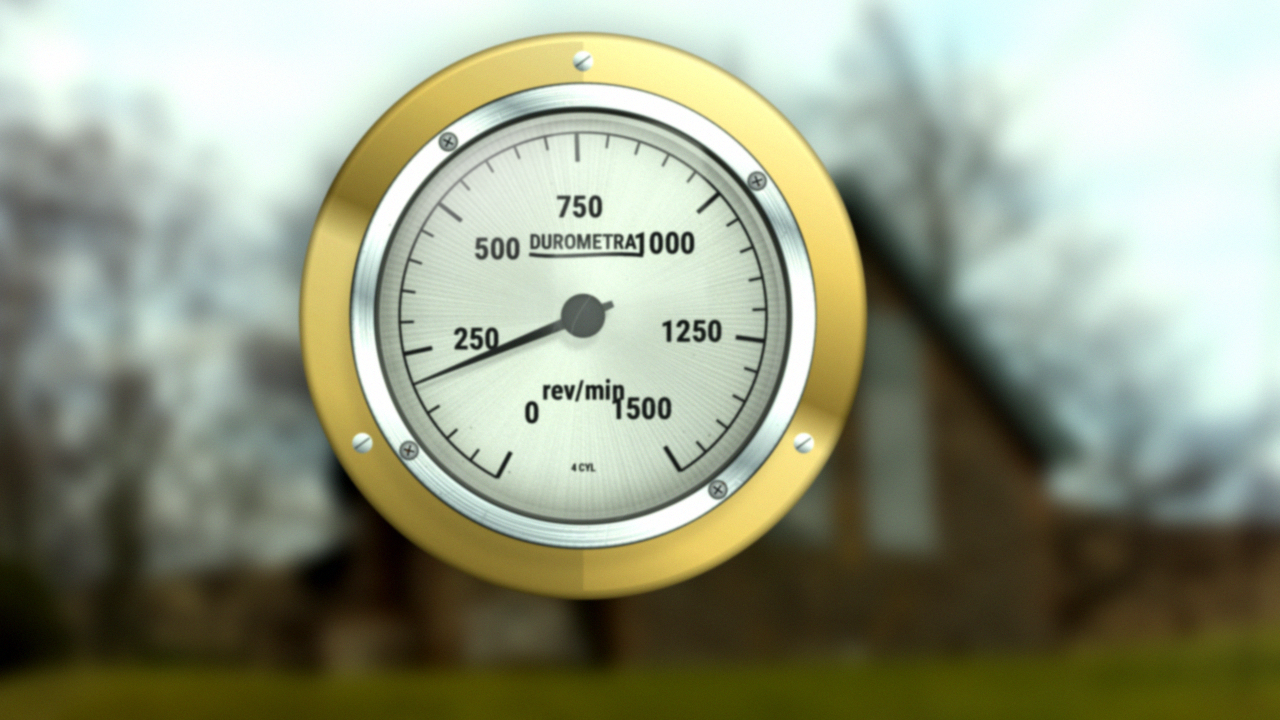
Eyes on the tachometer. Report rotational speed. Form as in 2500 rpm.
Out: 200 rpm
